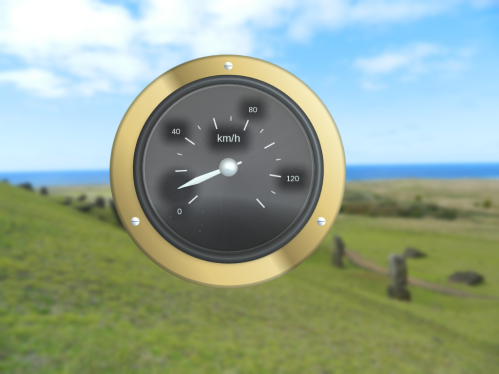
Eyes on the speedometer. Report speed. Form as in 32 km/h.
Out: 10 km/h
